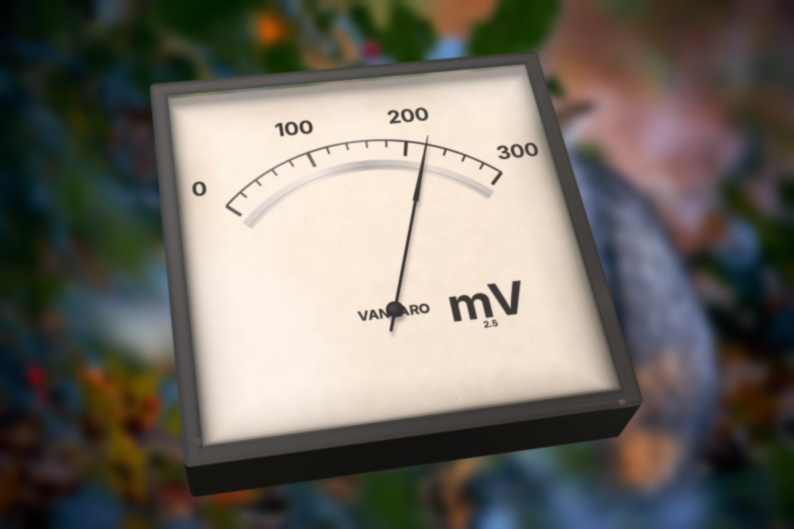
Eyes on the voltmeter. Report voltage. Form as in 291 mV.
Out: 220 mV
